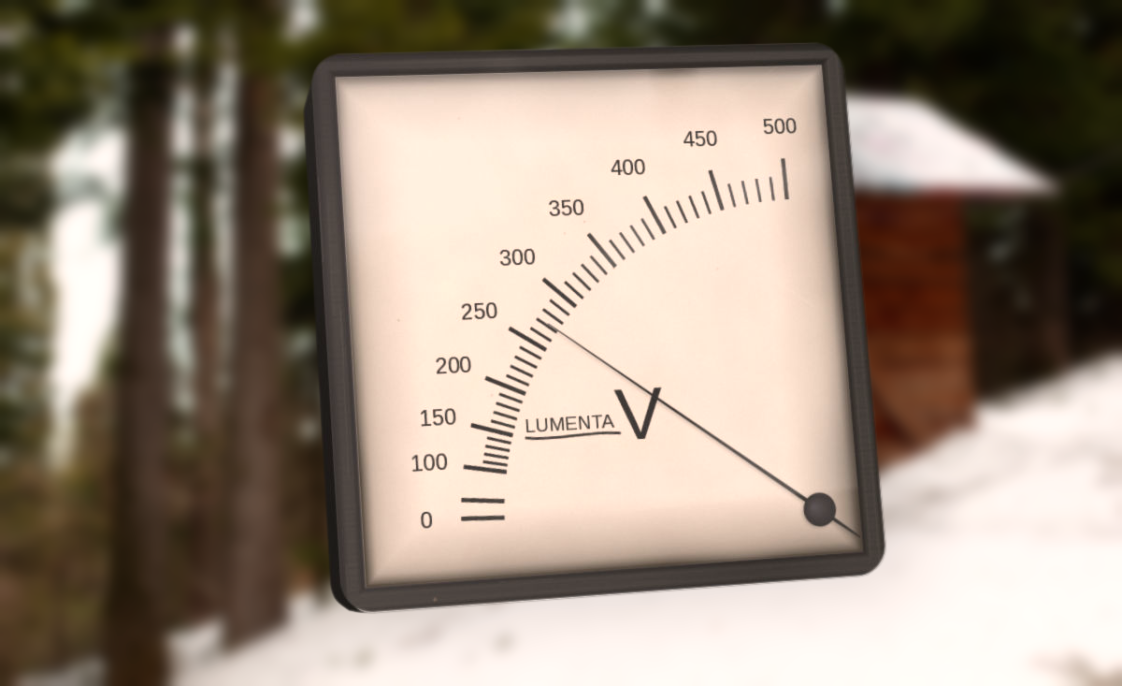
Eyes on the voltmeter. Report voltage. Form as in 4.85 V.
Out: 270 V
